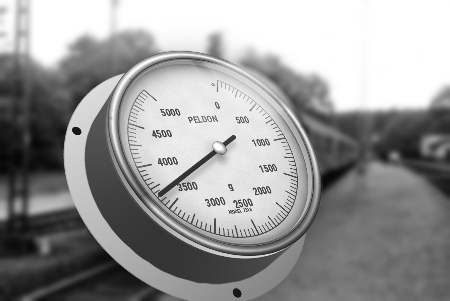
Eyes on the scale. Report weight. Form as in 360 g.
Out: 3650 g
